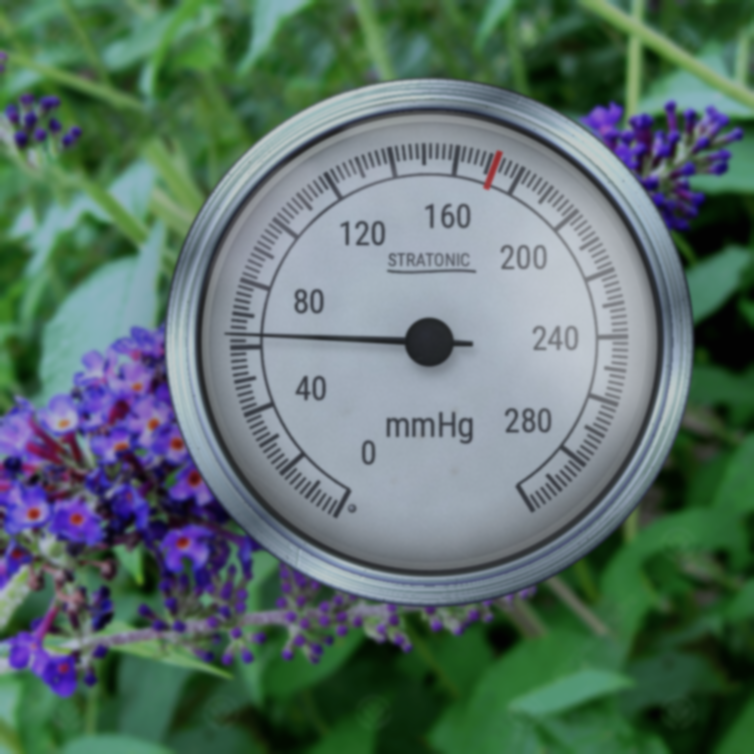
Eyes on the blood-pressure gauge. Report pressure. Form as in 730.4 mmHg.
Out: 64 mmHg
